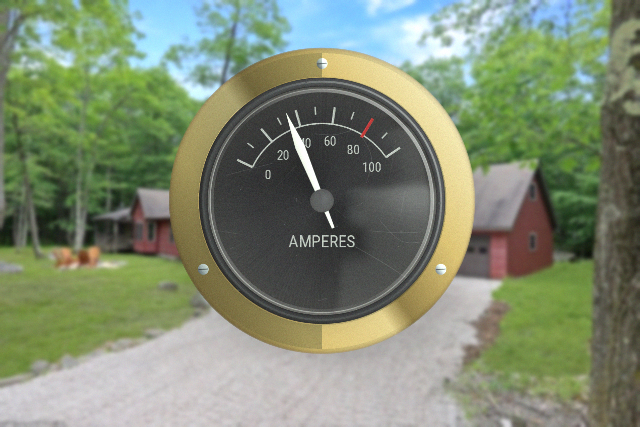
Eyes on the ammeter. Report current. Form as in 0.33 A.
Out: 35 A
